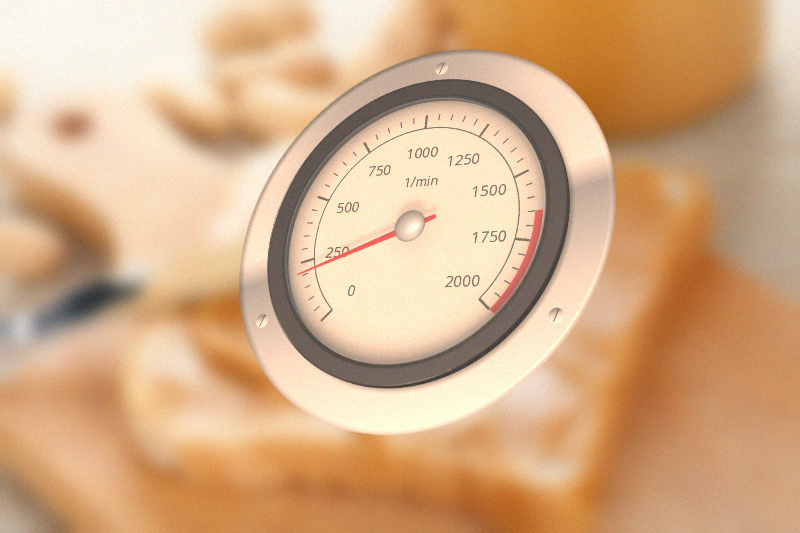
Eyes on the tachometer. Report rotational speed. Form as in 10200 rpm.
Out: 200 rpm
